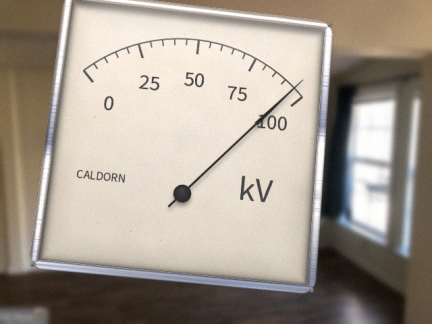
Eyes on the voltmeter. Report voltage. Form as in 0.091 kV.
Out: 95 kV
